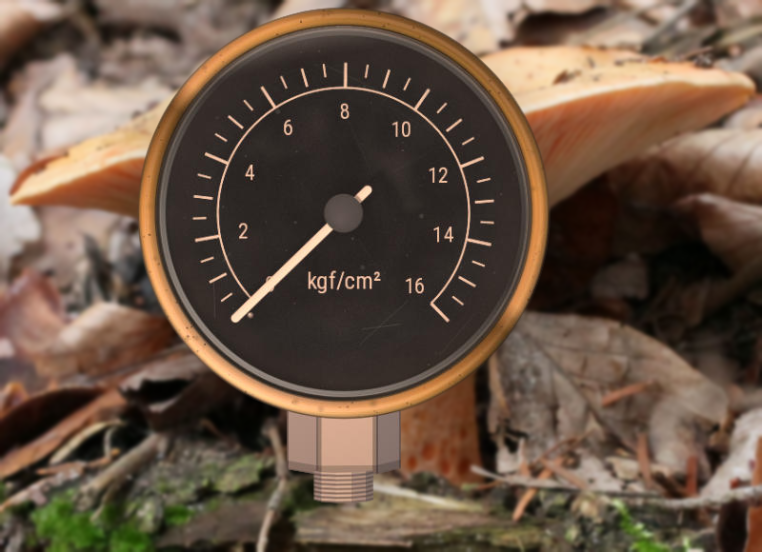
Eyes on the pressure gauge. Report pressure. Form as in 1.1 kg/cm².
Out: 0 kg/cm²
